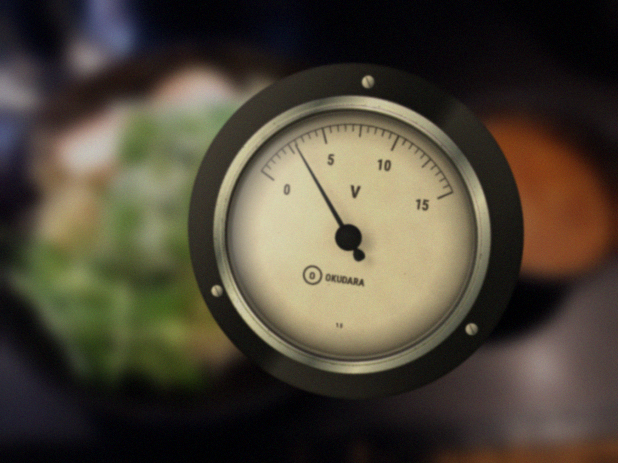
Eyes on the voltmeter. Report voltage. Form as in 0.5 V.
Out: 3 V
